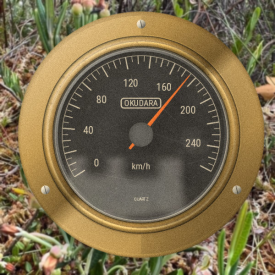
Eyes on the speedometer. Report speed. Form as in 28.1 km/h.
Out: 175 km/h
